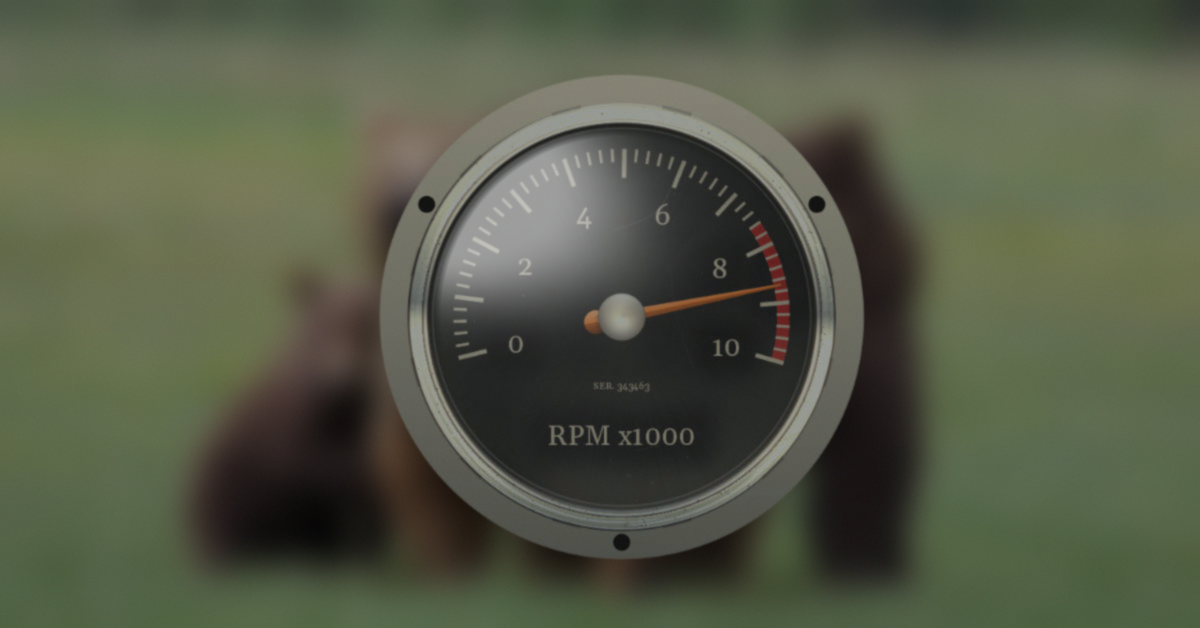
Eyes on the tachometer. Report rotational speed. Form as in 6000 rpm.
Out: 8700 rpm
